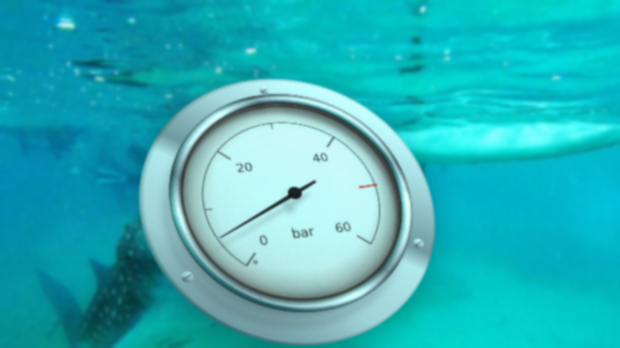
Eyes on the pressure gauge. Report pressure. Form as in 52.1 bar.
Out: 5 bar
